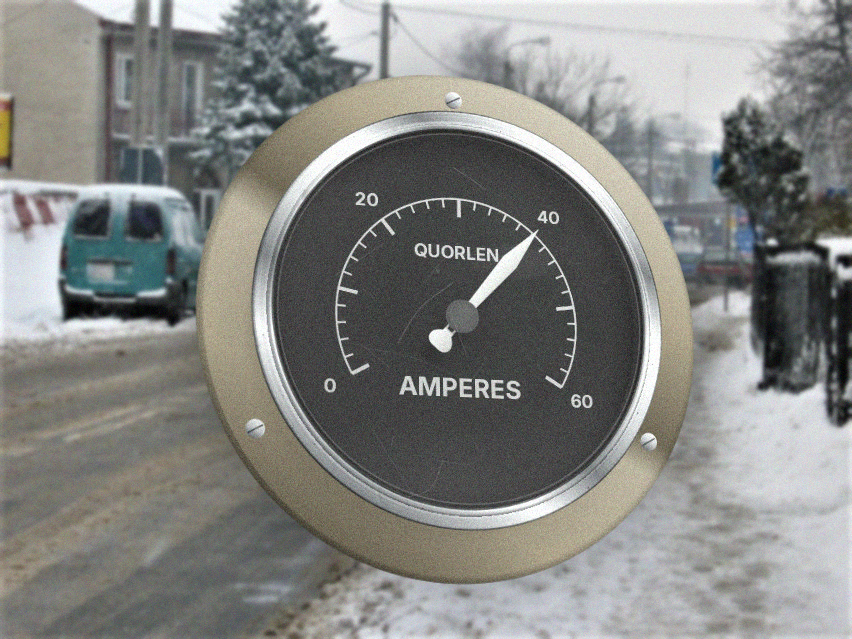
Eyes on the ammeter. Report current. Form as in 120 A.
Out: 40 A
